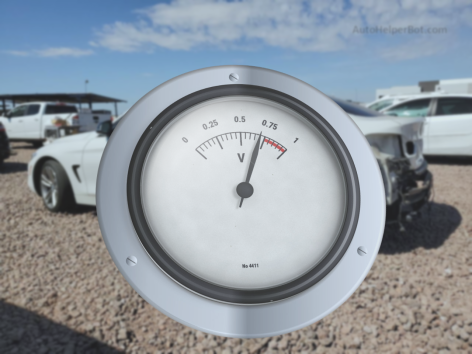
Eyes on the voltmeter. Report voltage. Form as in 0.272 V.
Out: 0.7 V
